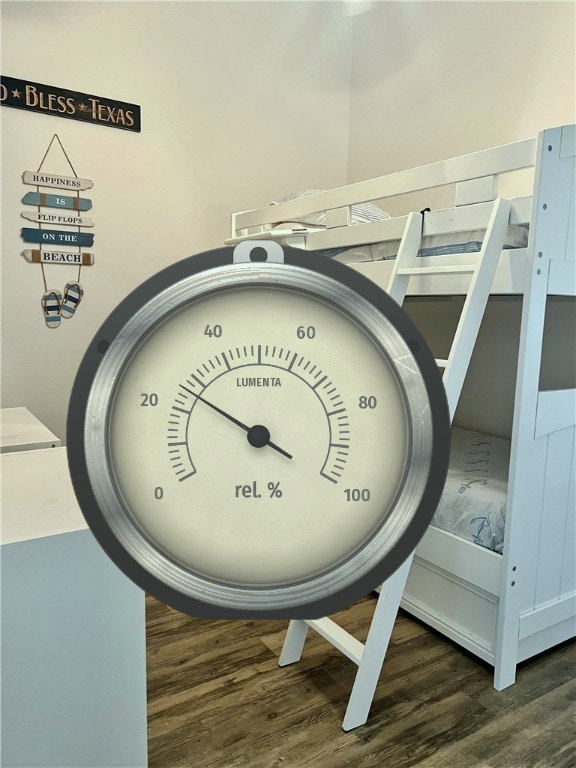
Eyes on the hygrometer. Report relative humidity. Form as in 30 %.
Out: 26 %
